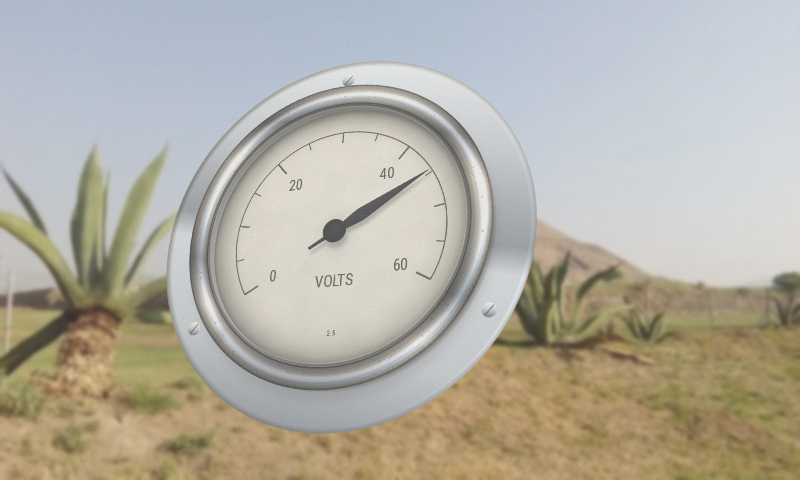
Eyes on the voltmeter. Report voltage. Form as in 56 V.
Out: 45 V
